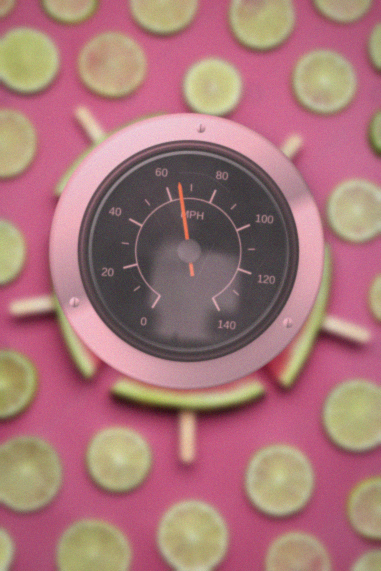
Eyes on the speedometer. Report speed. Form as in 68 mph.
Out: 65 mph
